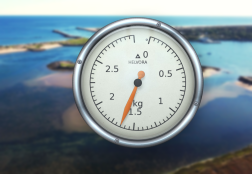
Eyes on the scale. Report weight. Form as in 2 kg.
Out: 1.65 kg
